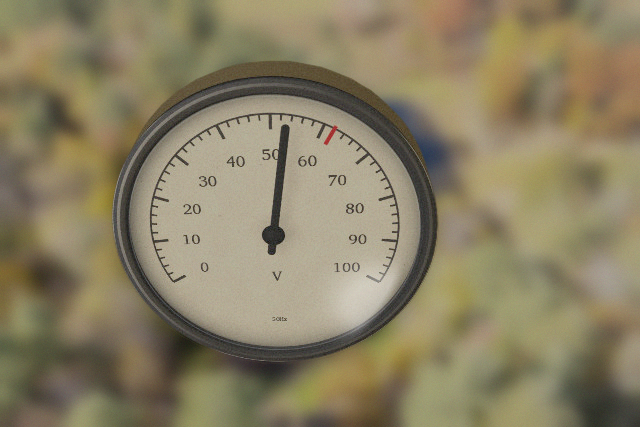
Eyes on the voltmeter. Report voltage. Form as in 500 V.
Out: 53 V
